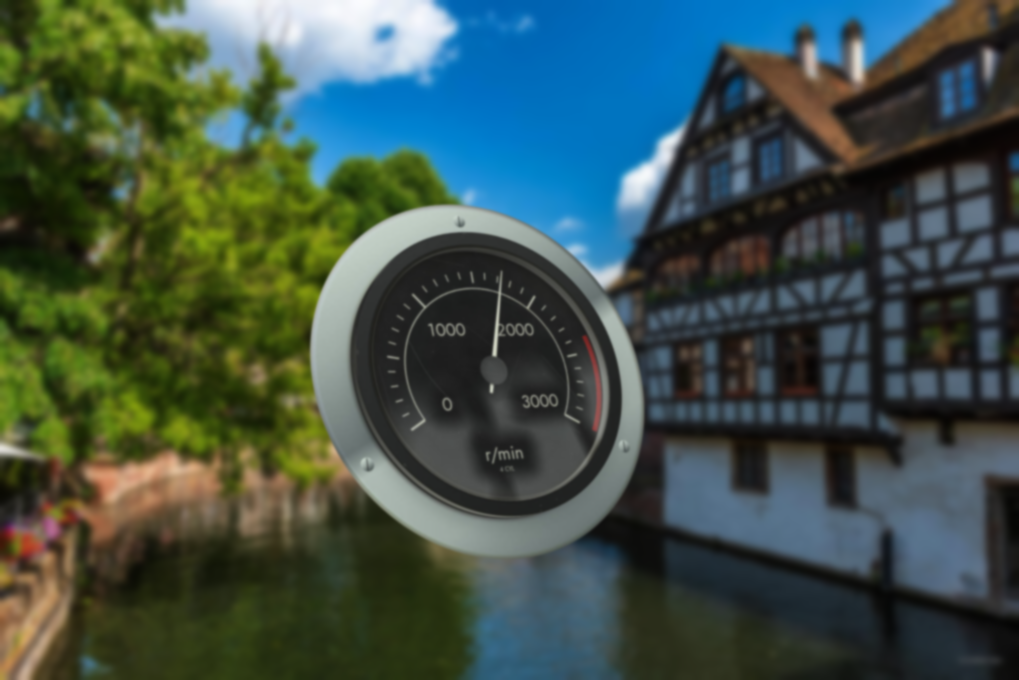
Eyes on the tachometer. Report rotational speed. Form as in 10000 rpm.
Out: 1700 rpm
